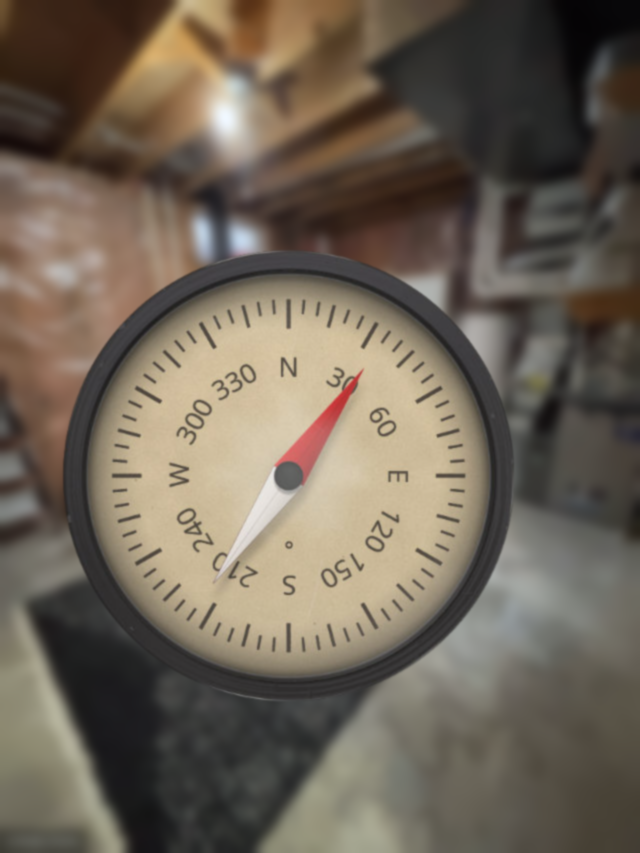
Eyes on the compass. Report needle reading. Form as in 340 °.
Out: 35 °
